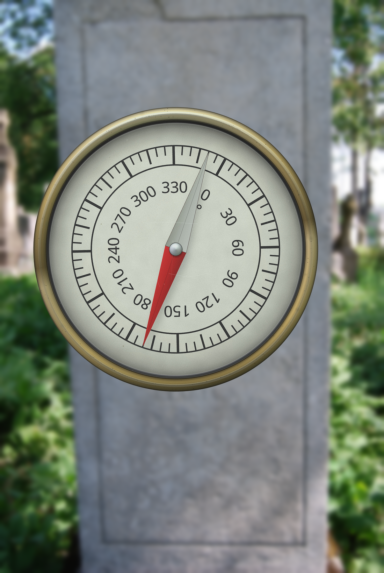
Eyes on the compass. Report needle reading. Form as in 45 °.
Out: 170 °
